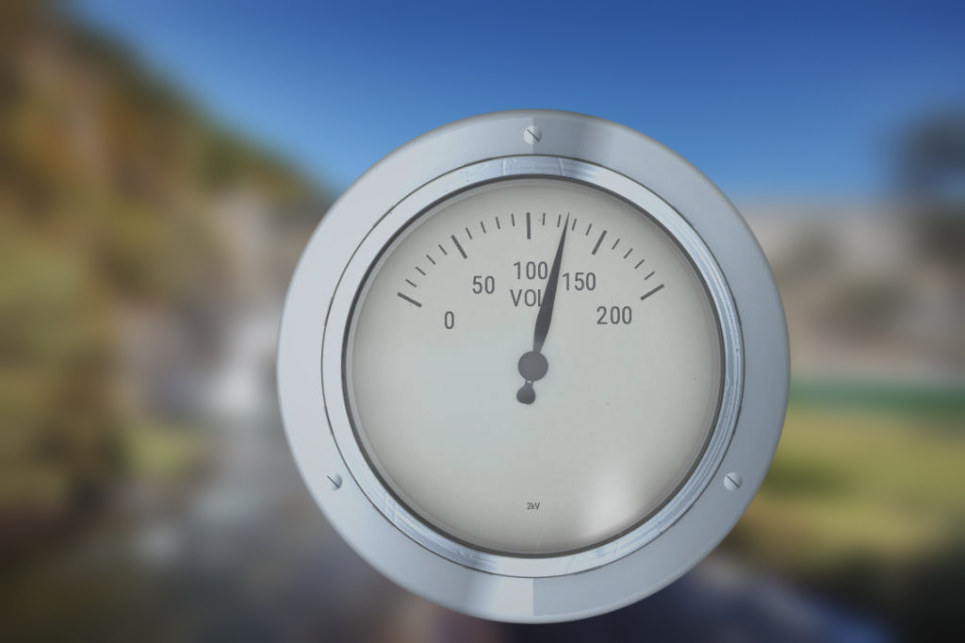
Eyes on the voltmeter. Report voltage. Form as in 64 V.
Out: 125 V
